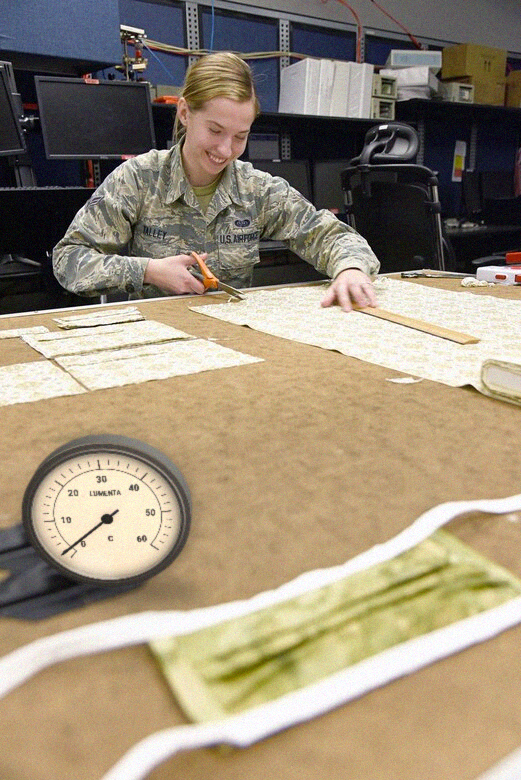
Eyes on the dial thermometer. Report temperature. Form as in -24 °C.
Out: 2 °C
